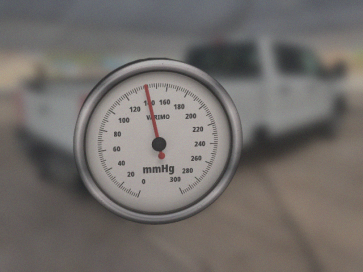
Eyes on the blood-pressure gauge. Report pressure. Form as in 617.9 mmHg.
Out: 140 mmHg
